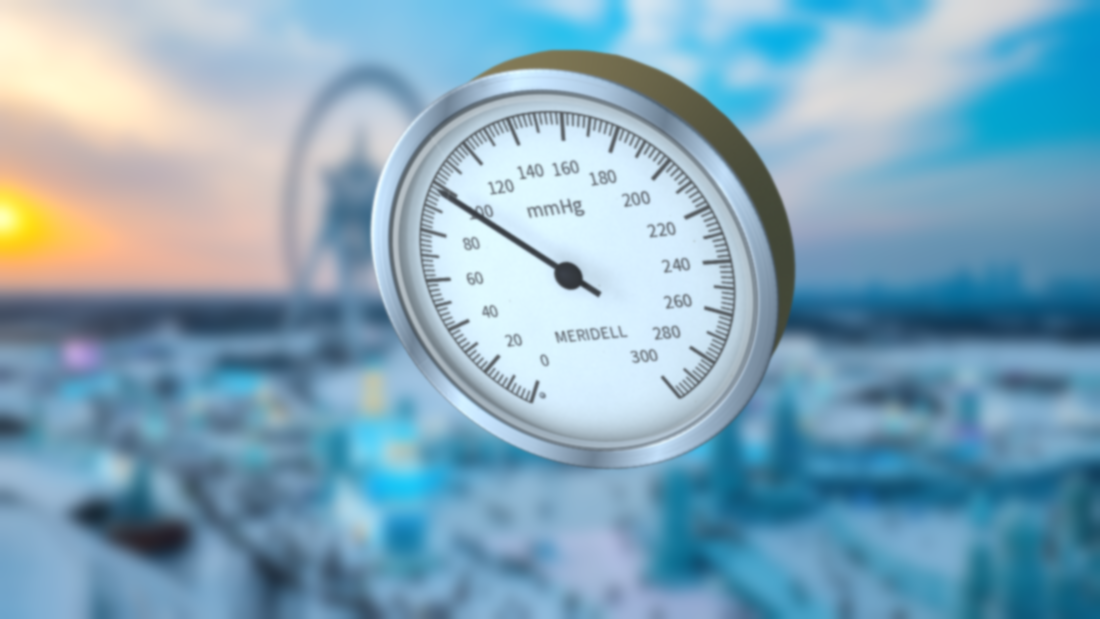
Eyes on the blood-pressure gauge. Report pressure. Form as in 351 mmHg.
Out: 100 mmHg
